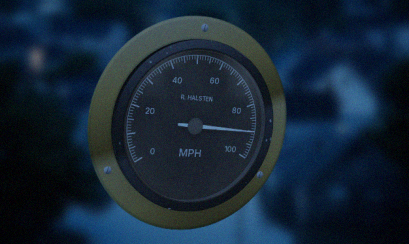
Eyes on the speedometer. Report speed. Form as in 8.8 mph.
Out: 90 mph
